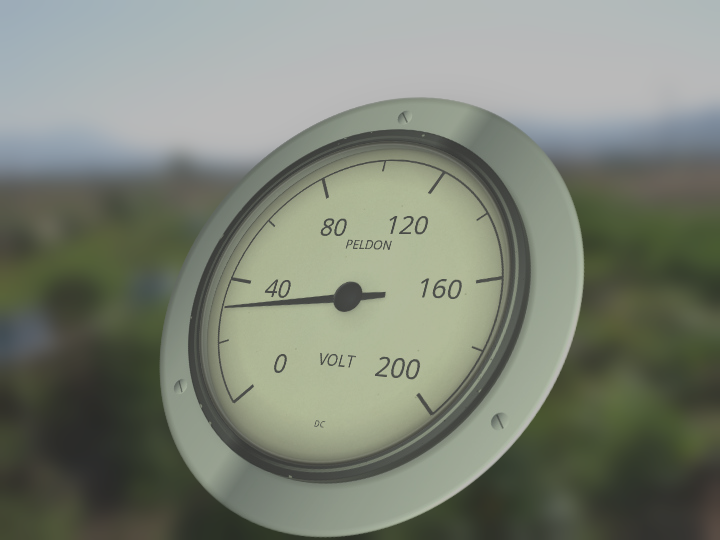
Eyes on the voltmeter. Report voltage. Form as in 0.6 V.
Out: 30 V
